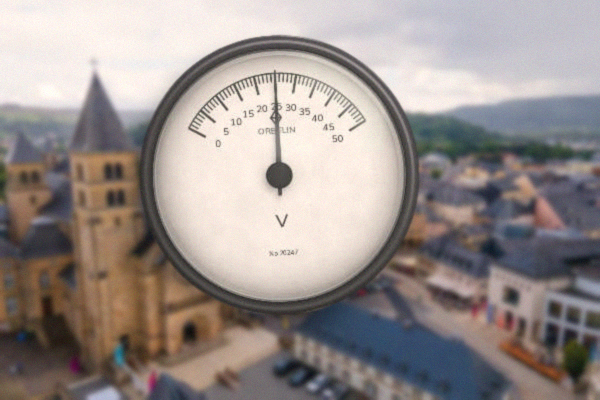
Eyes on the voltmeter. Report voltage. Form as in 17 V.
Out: 25 V
